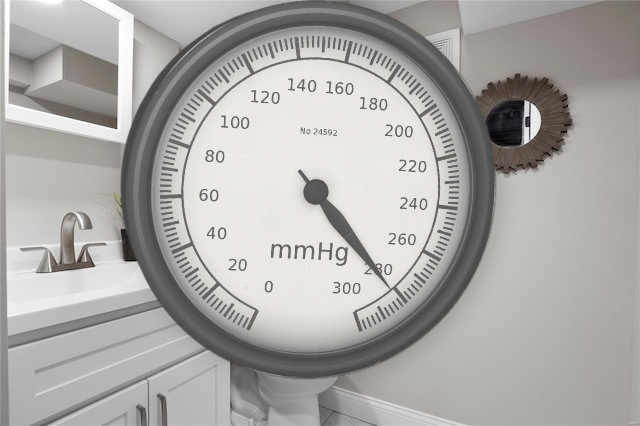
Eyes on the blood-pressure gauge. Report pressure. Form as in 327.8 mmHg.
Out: 282 mmHg
